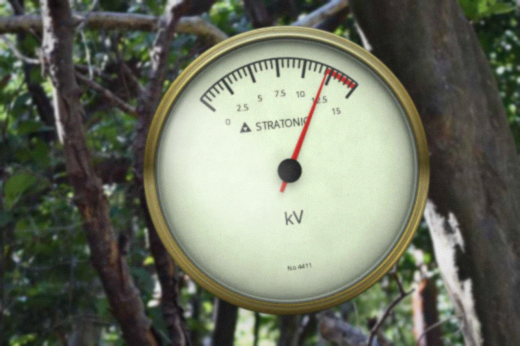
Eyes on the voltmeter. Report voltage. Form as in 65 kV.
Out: 12 kV
